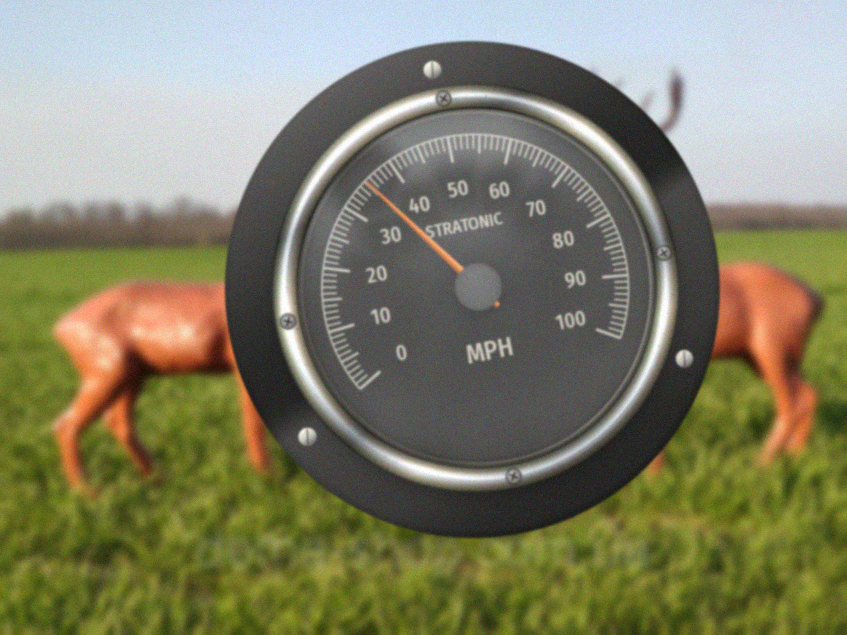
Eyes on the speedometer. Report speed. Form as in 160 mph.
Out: 35 mph
